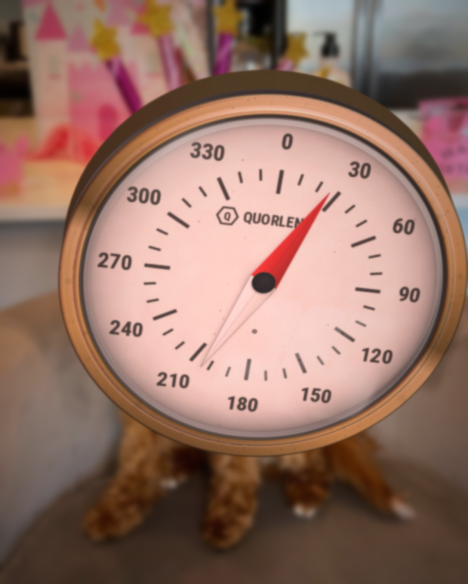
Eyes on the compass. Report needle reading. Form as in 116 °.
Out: 25 °
